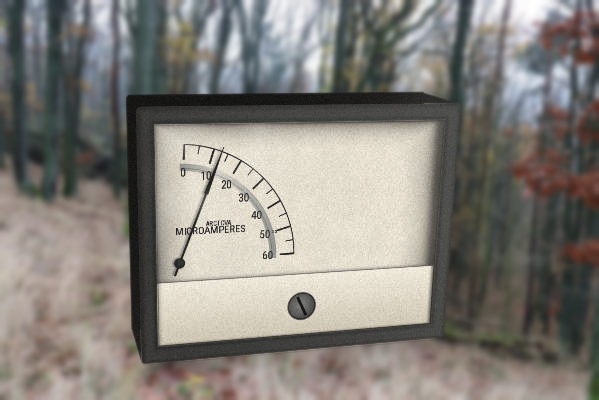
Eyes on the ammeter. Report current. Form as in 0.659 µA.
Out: 12.5 µA
